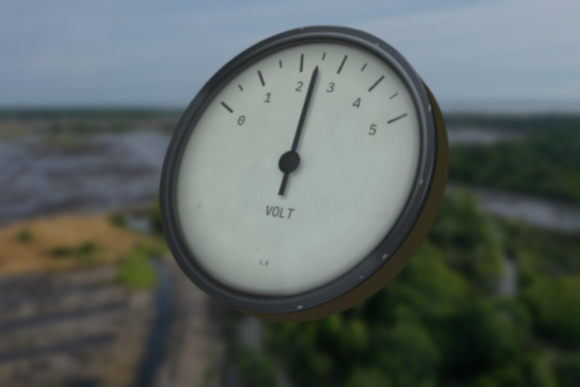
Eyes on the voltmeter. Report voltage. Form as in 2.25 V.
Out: 2.5 V
